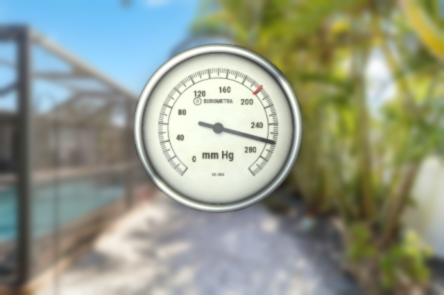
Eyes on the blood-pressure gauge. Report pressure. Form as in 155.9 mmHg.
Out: 260 mmHg
